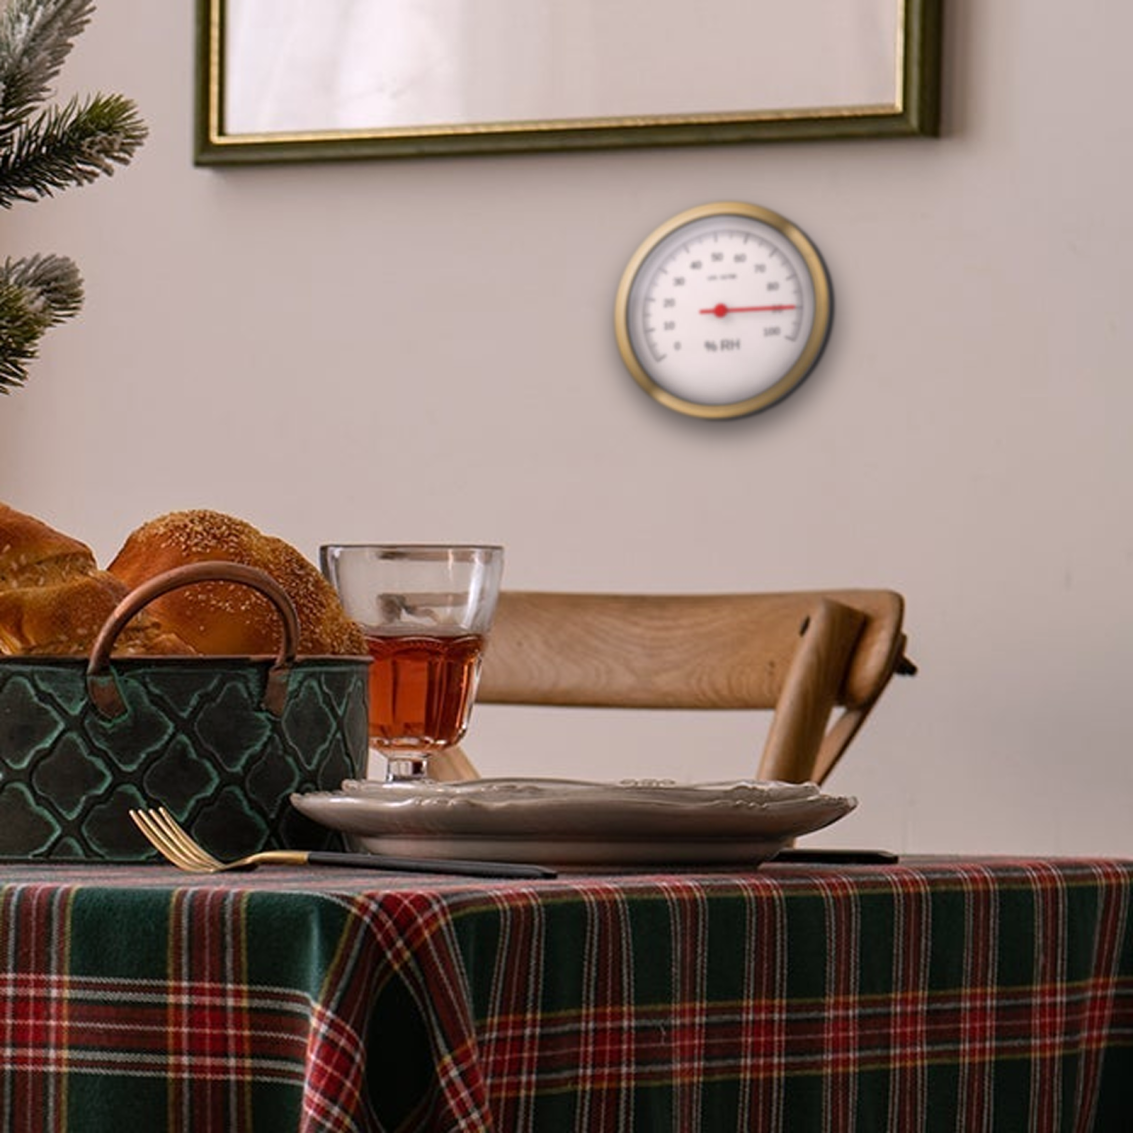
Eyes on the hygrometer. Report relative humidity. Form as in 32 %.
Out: 90 %
